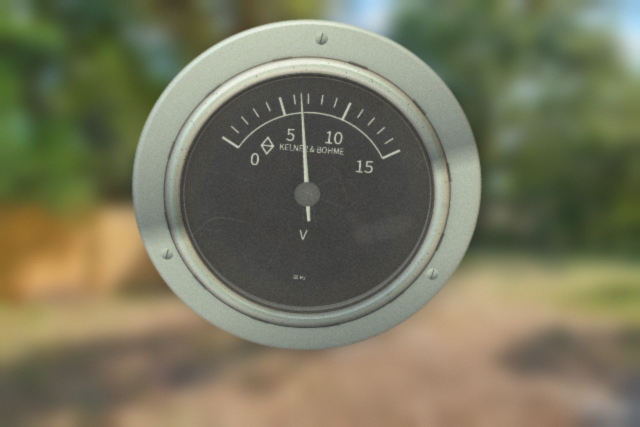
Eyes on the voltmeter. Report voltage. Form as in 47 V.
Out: 6.5 V
